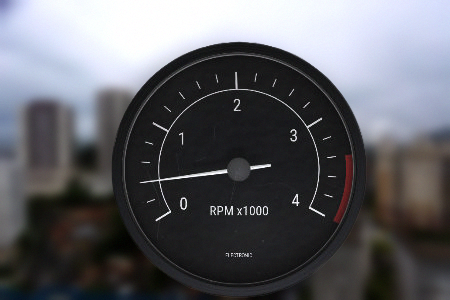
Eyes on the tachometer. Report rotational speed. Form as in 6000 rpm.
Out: 400 rpm
